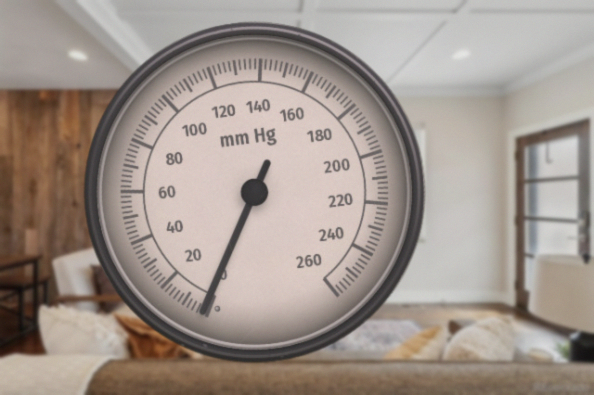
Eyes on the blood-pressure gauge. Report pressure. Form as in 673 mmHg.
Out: 2 mmHg
